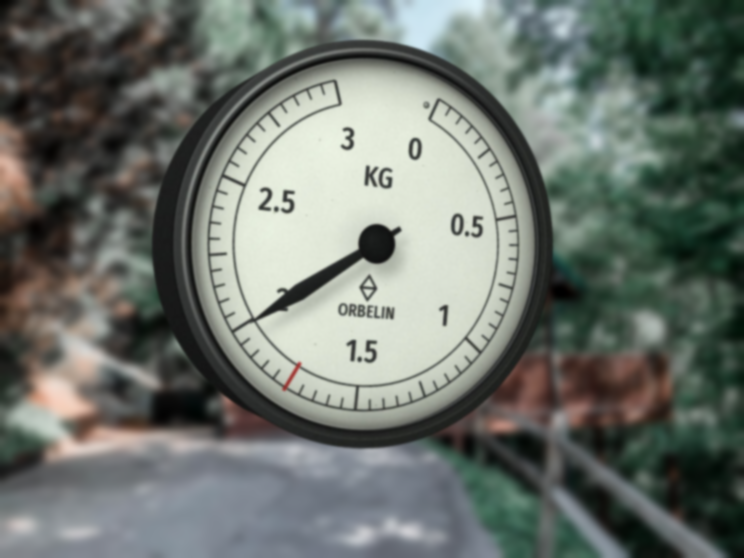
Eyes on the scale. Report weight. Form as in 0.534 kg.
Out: 2 kg
